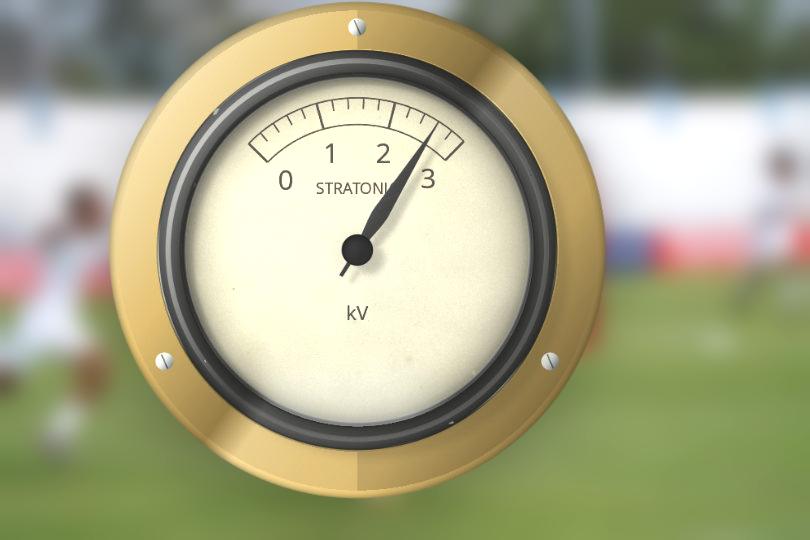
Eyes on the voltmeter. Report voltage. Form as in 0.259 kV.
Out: 2.6 kV
